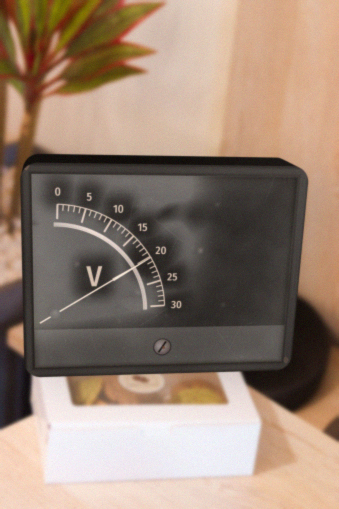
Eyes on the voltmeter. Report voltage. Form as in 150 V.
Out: 20 V
